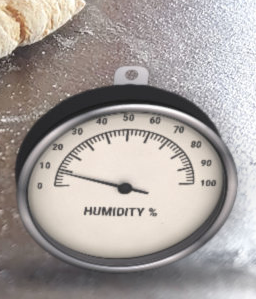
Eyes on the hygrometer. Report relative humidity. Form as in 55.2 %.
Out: 10 %
